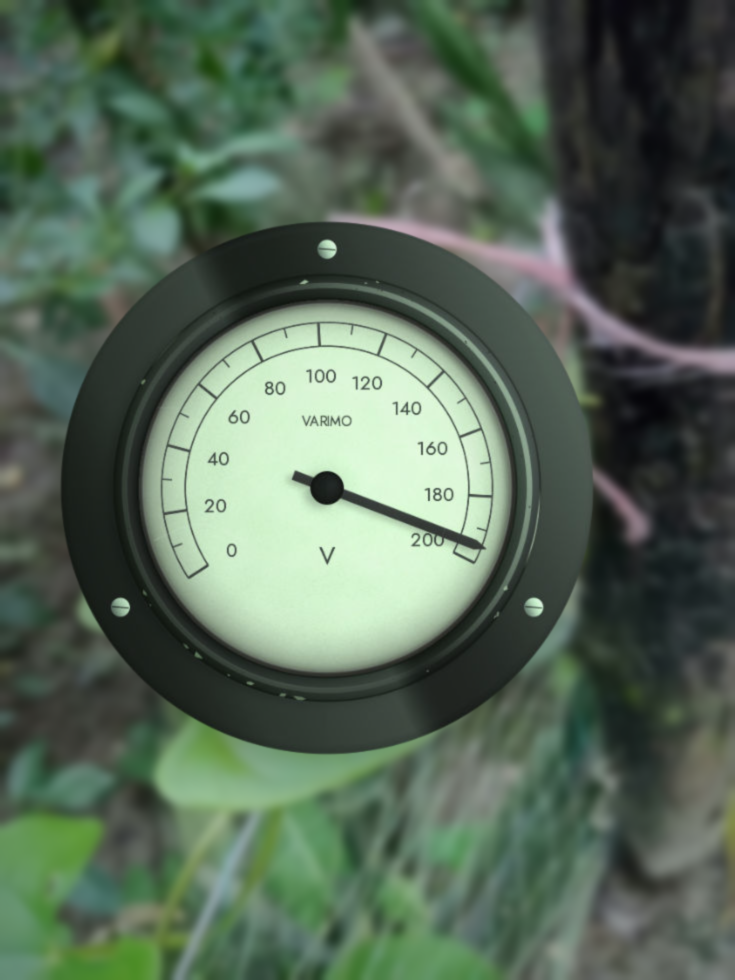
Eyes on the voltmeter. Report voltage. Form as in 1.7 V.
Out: 195 V
